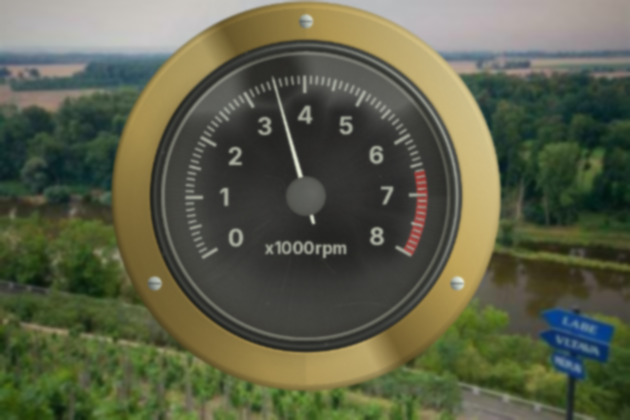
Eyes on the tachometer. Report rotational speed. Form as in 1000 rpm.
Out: 3500 rpm
